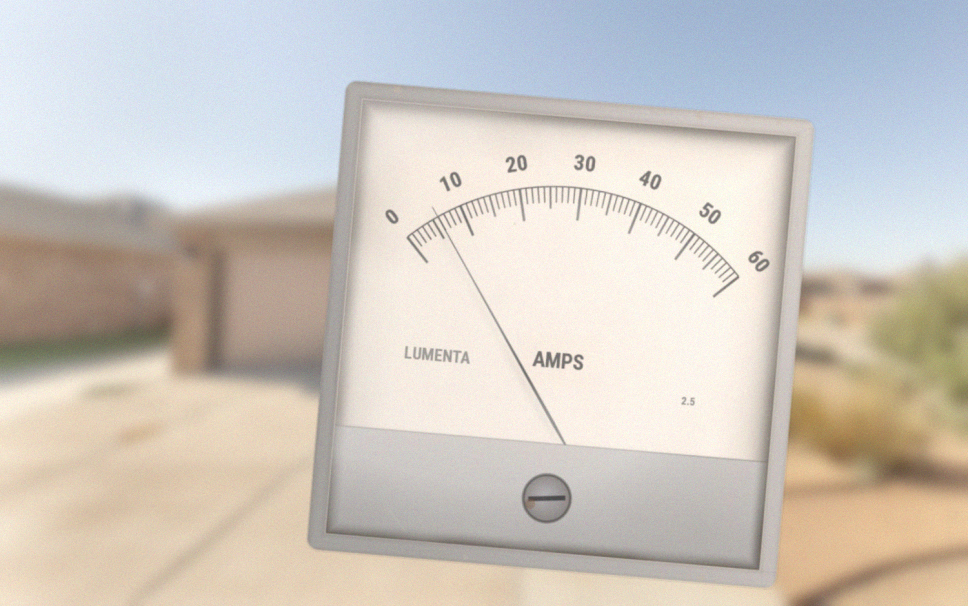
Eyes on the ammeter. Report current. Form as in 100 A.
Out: 6 A
